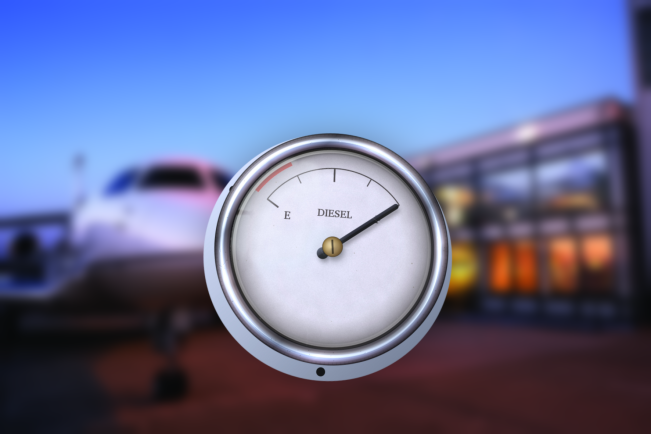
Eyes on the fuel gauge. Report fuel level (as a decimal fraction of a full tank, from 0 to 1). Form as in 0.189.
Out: 1
